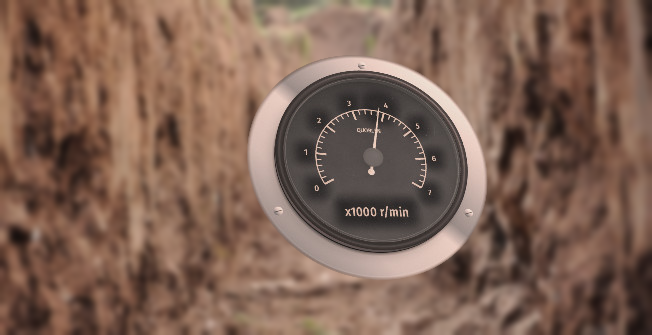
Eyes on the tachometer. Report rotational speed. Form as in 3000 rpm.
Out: 3800 rpm
